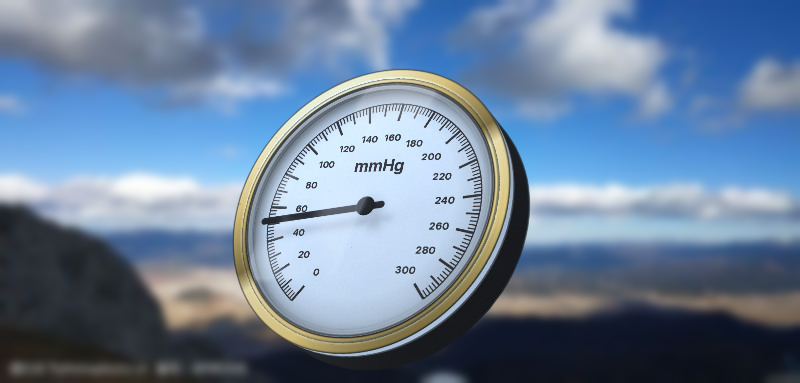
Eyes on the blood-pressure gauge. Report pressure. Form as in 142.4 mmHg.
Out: 50 mmHg
